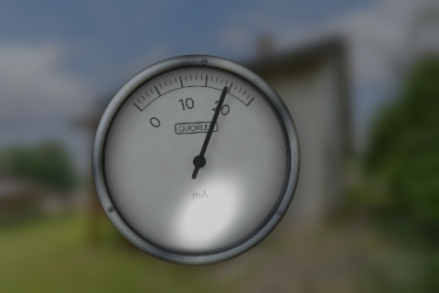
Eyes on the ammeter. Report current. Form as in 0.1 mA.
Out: 19 mA
